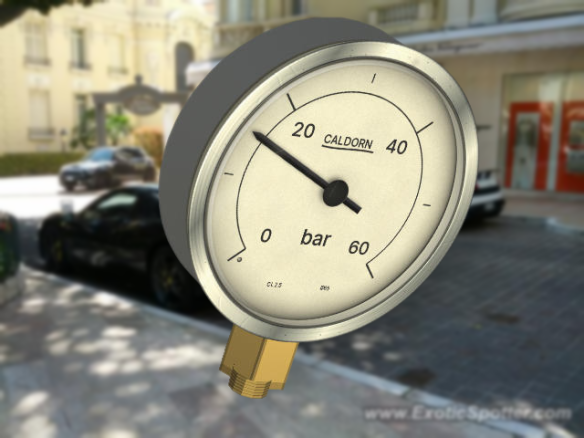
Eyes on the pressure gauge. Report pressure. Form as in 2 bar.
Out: 15 bar
